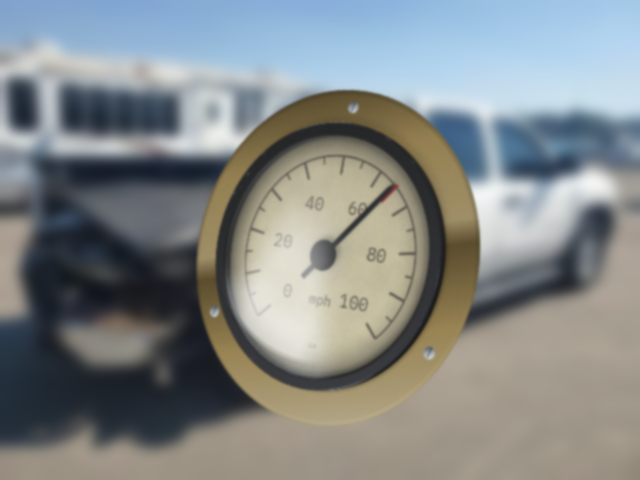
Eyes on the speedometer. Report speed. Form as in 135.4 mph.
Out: 65 mph
